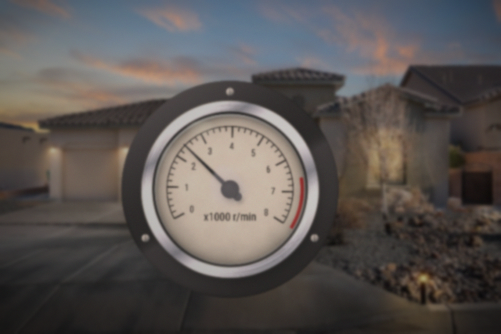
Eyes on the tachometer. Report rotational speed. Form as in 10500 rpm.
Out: 2400 rpm
